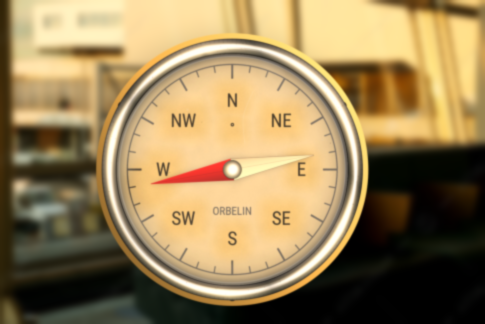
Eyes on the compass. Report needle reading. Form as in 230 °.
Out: 260 °
